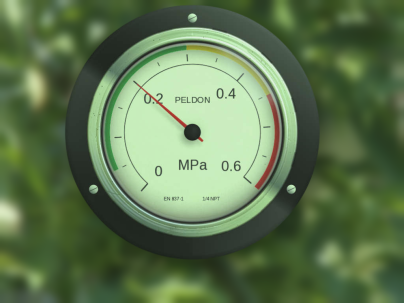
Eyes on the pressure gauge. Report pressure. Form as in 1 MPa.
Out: 0.2 MPa
